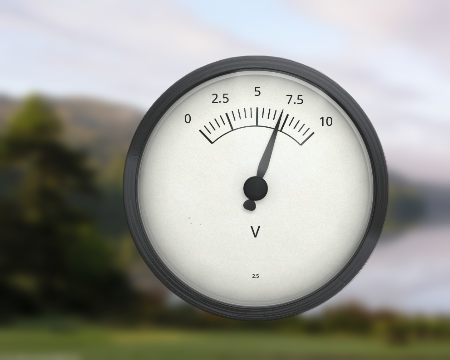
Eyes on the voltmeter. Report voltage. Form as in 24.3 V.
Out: 7 V
